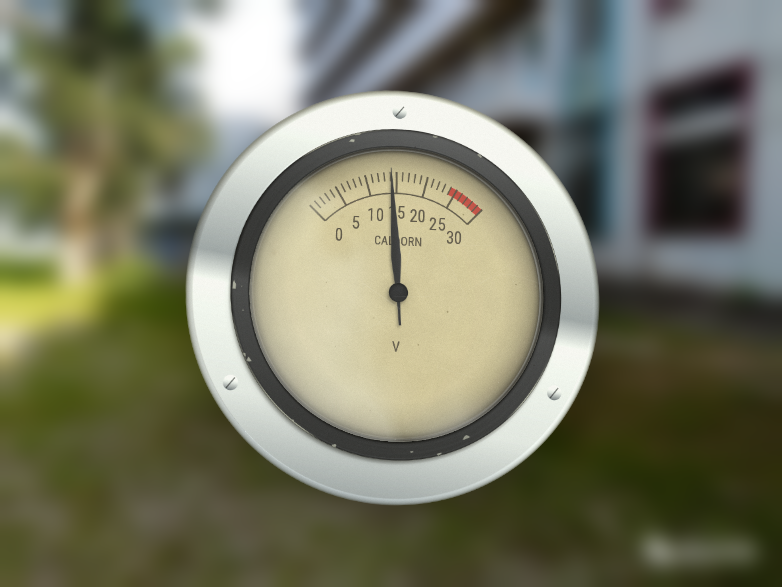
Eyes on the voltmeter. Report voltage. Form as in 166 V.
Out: 14 V
